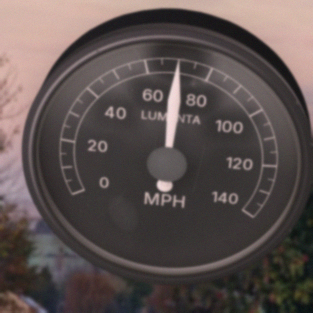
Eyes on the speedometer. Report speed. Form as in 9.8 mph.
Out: 70 mph
